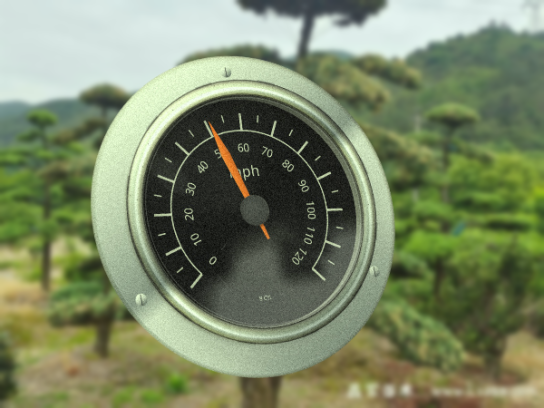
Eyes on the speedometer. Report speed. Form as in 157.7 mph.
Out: 50 mph
